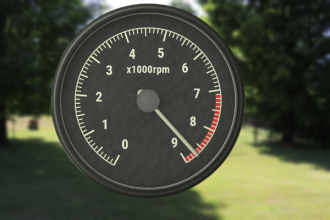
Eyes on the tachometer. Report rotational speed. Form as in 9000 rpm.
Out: 8700 rpm
